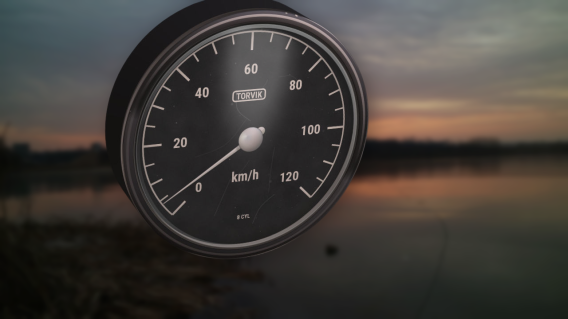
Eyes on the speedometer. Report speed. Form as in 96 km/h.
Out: 5 km/h
